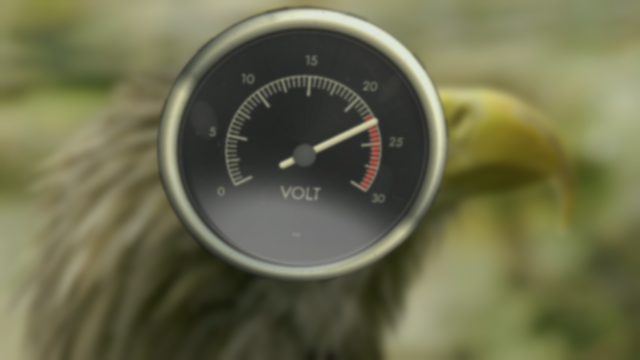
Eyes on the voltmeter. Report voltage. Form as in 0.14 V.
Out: 22.5 V
